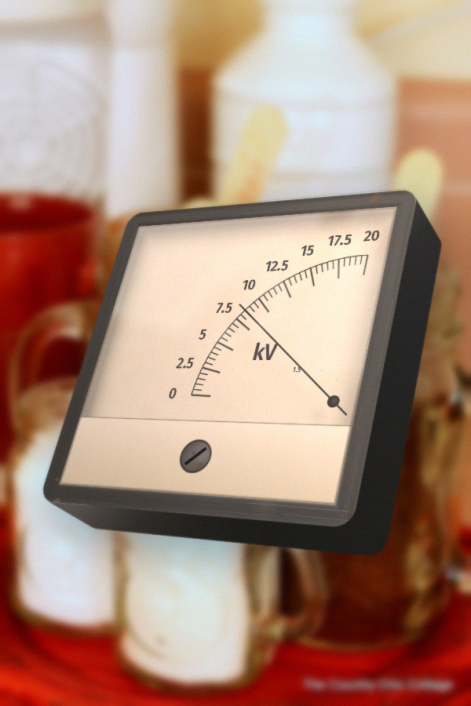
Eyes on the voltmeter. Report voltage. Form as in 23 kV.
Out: 8.5 kV
